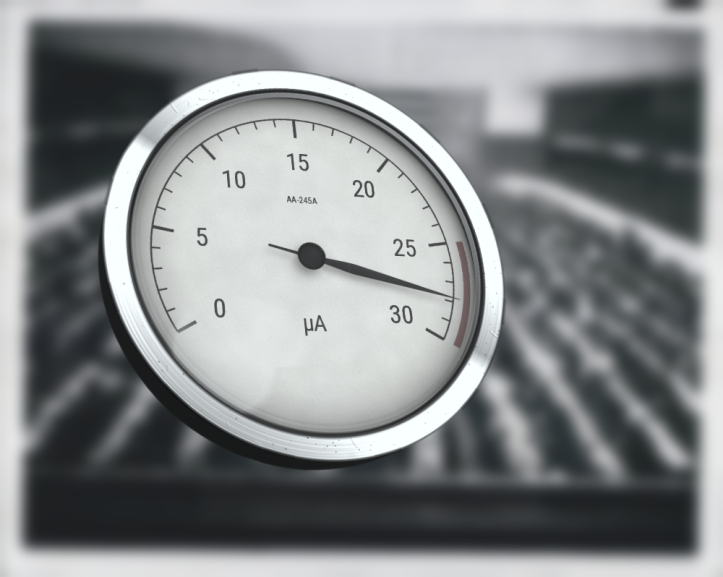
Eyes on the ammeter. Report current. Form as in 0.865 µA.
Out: 28 µA
